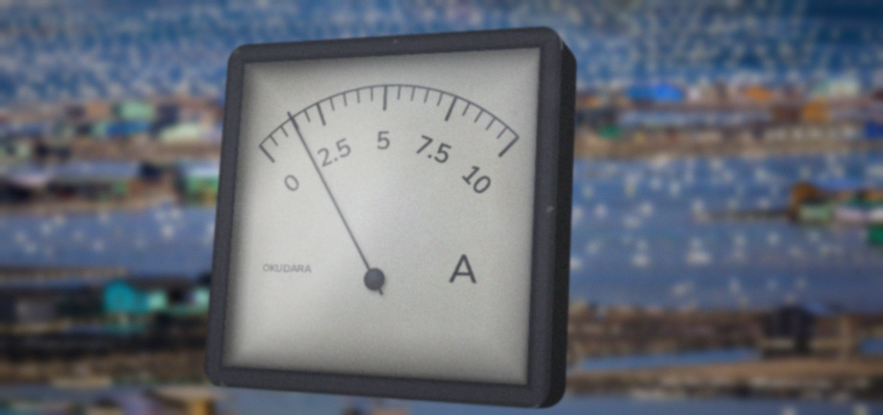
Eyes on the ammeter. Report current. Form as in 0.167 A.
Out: 1.5 A
